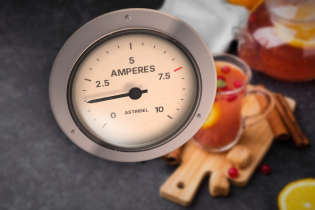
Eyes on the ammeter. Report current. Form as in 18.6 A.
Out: 1.5 A
